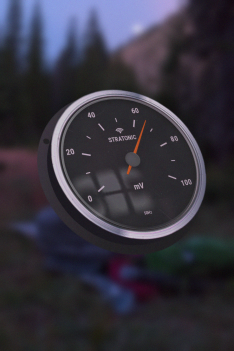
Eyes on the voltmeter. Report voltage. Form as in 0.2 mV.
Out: 65 mV
